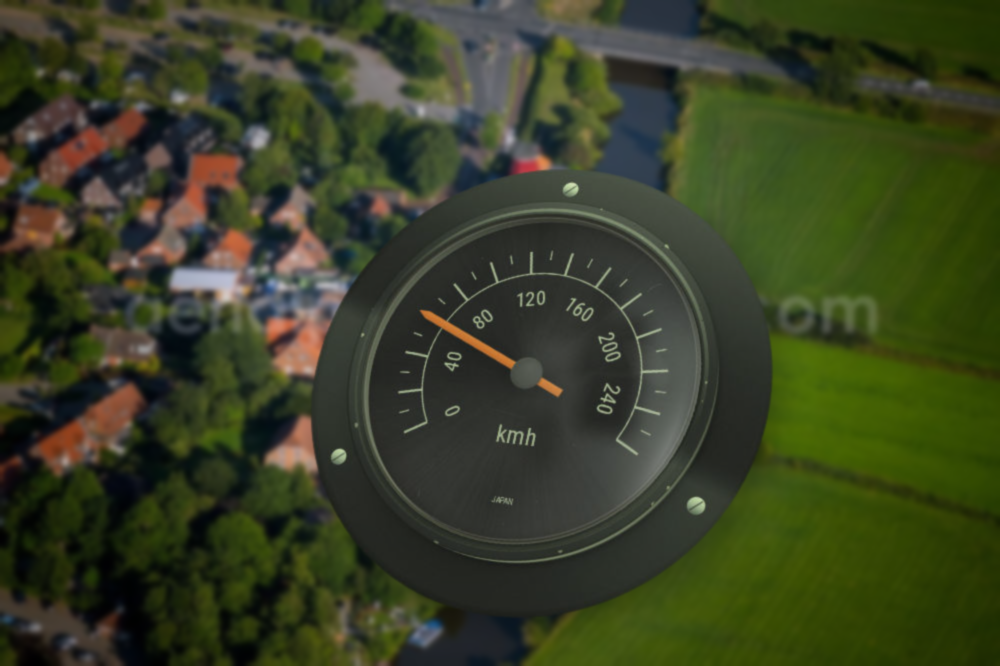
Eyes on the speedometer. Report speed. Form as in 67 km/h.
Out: 60 km/h
